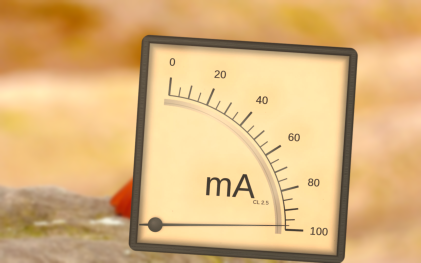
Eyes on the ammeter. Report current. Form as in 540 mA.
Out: 97.5 mA
